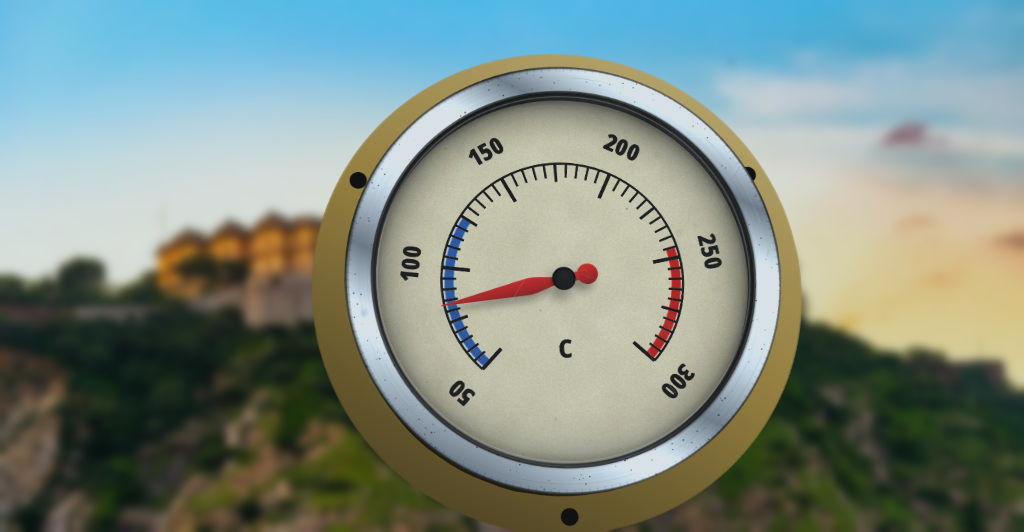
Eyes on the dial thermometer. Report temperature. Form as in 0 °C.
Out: 82.5 °C
